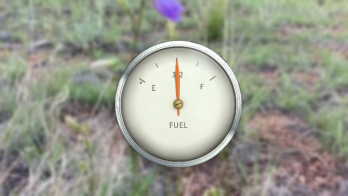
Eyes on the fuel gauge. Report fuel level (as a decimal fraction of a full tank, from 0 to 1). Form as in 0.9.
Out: 0.5
